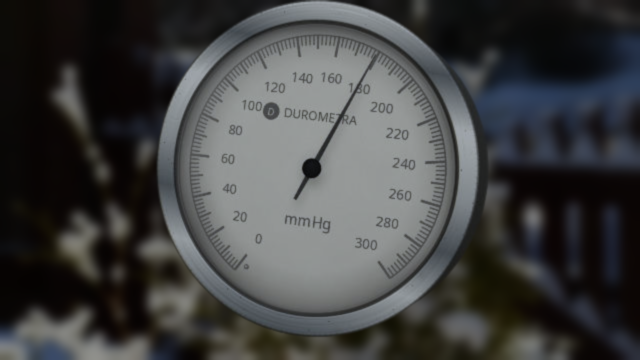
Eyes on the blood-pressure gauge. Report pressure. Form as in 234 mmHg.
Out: 180 mmHg
